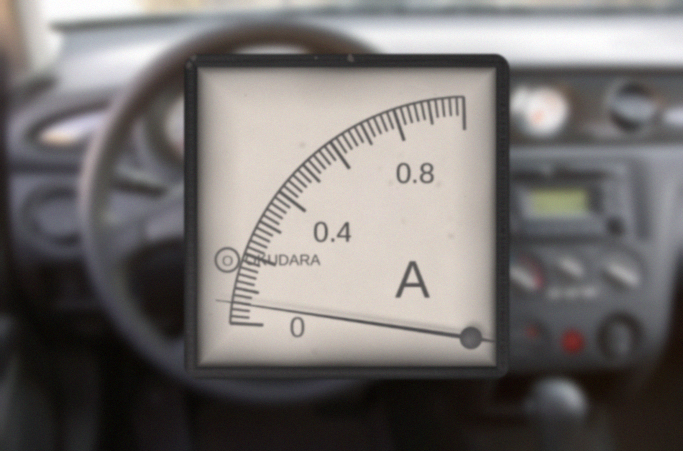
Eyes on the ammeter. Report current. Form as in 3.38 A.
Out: 0.06 A
